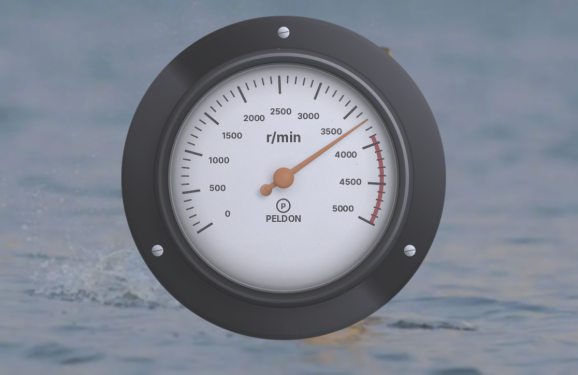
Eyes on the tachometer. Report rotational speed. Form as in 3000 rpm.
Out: 3700 rpm
